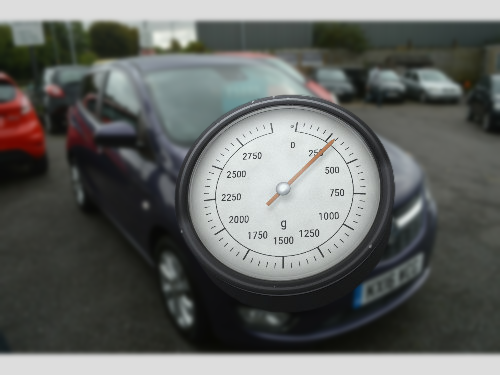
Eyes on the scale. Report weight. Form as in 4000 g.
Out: 300 g
